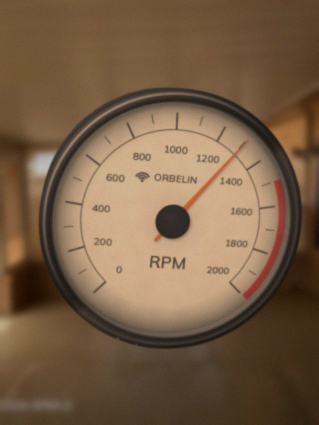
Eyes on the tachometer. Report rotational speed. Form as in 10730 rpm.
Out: 1300 rpm
